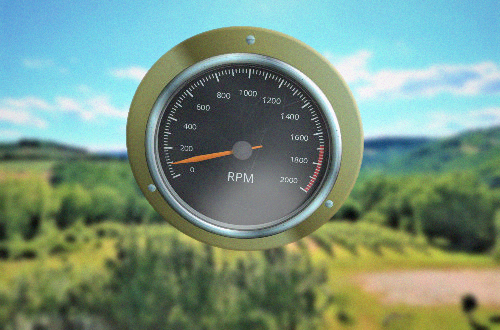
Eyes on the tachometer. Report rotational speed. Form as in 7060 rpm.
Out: 100 rpm
